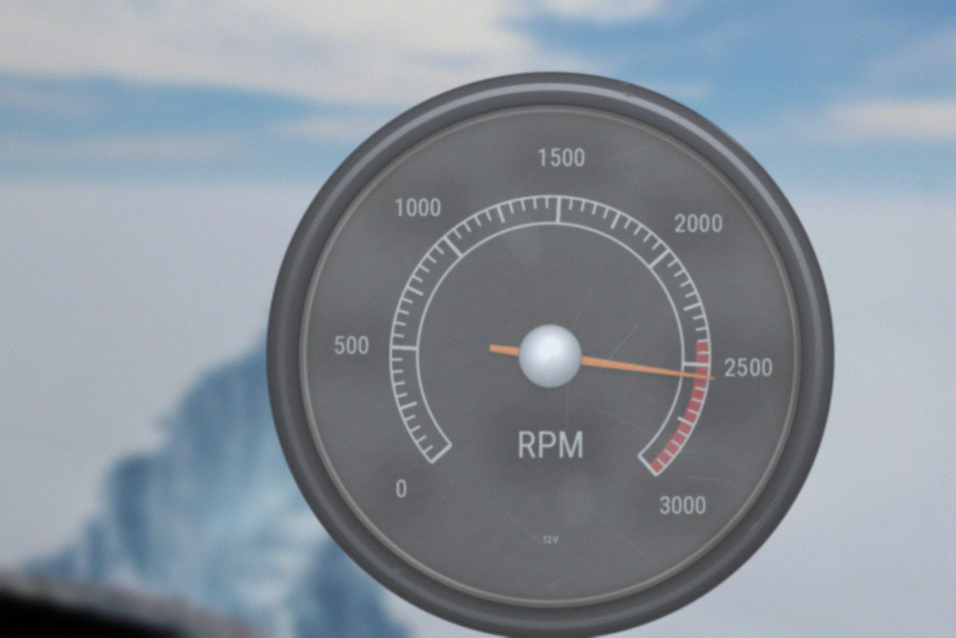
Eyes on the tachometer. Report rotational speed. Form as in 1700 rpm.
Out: 2550 rpm
